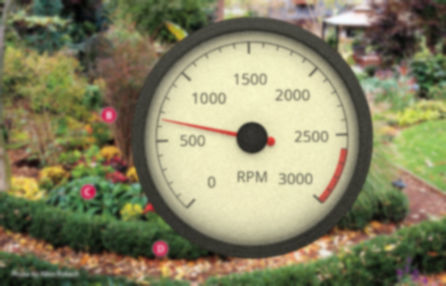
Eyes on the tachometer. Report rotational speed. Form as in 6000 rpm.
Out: 650 rpm
